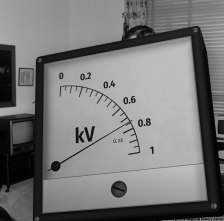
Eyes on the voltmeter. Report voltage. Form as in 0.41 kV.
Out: 0.75 kV
